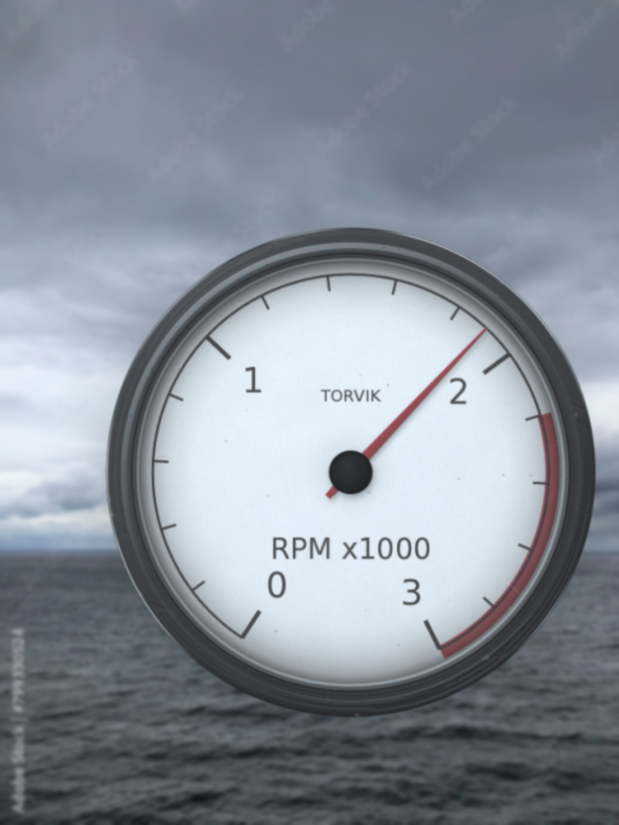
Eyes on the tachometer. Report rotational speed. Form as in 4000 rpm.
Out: 1900 rpm
